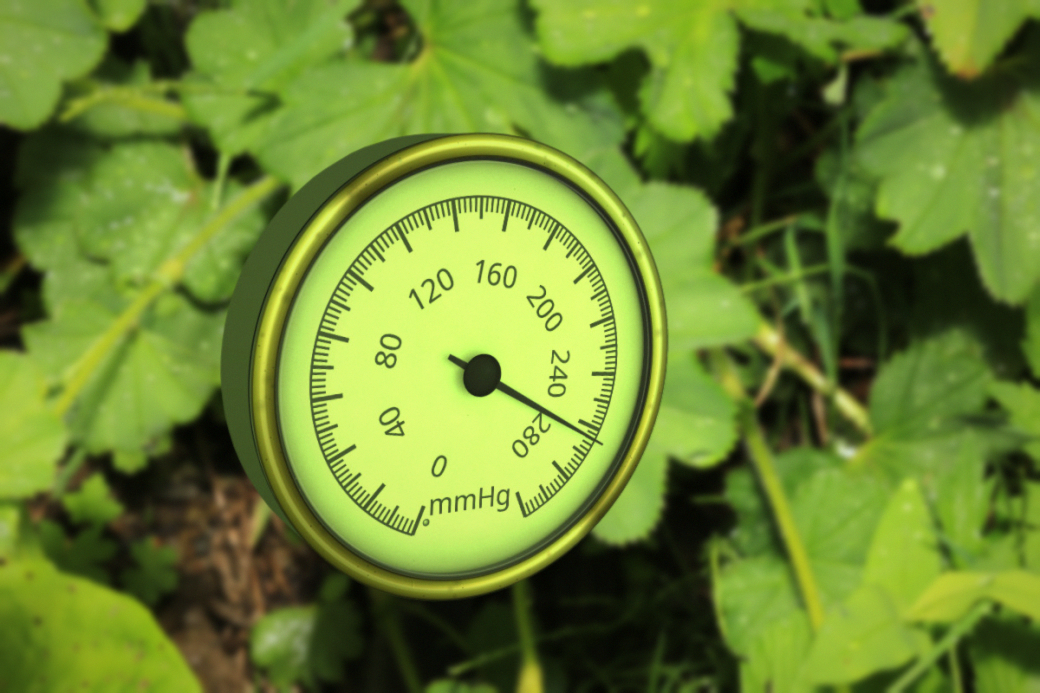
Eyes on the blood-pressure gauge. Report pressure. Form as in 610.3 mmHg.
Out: 264 mmHg
